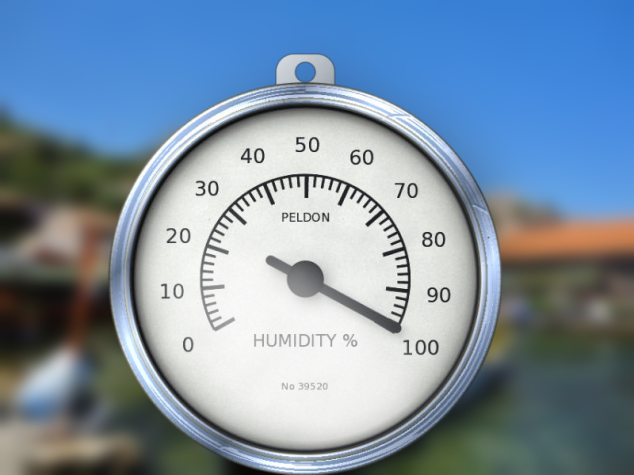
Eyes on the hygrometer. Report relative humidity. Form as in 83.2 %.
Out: 99 %
